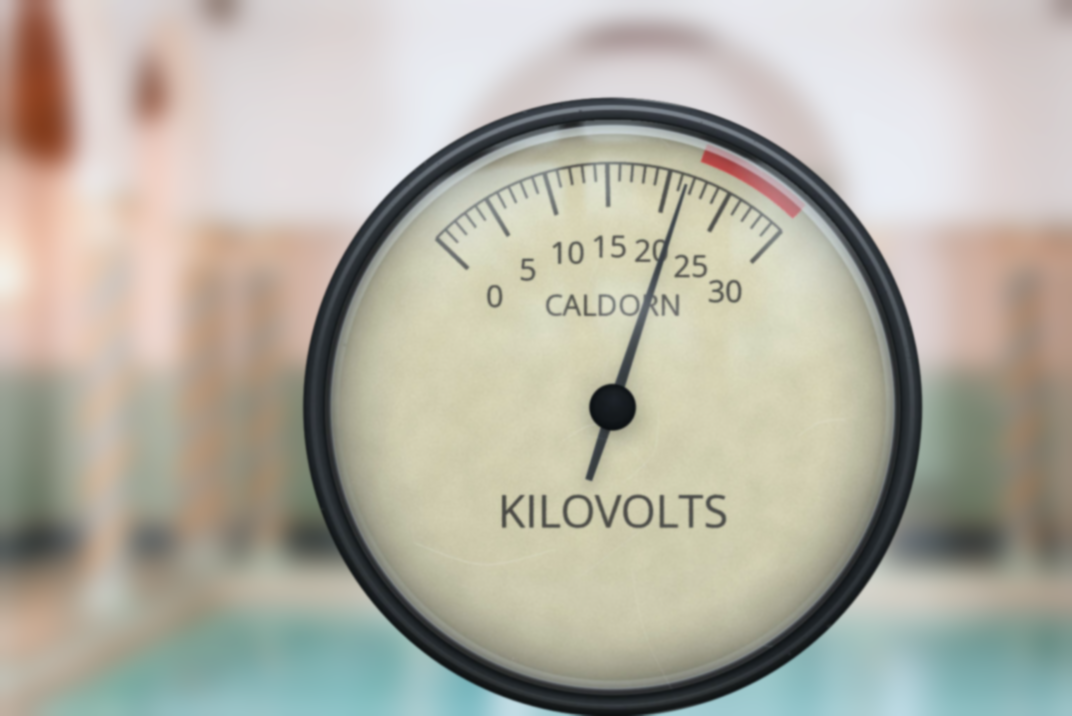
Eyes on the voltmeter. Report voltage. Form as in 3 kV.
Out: 21.5 kV
